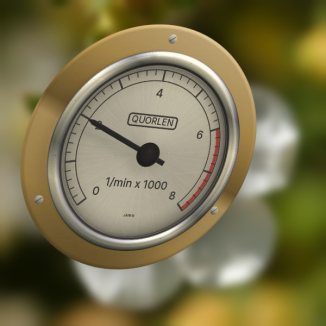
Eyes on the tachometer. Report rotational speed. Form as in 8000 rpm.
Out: 2000 rpm
